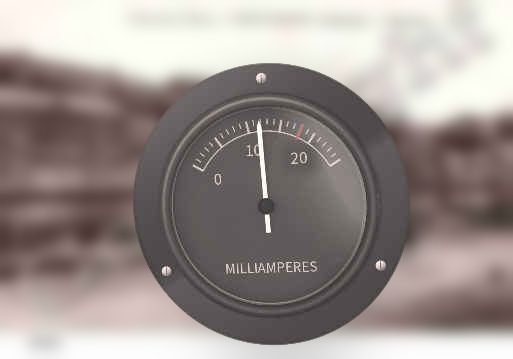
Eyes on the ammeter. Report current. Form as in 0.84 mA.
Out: 12 mA
